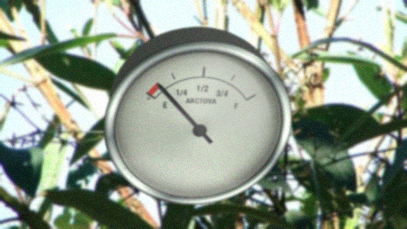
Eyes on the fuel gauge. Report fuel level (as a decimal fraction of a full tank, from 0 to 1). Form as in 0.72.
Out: 0.125
